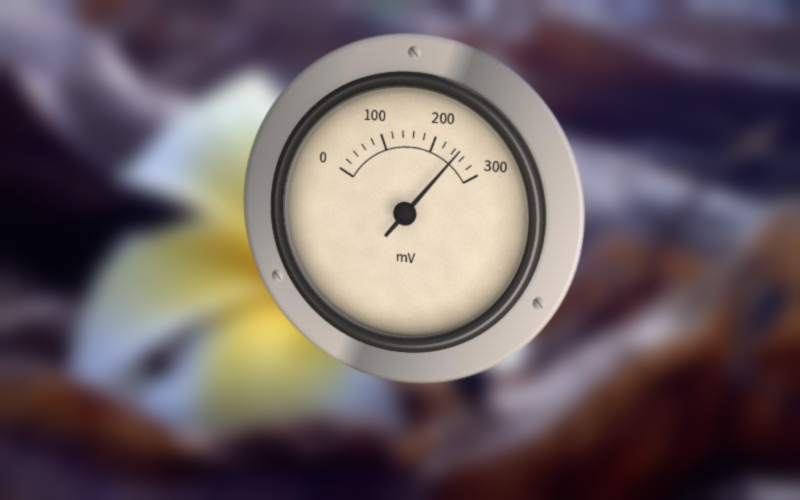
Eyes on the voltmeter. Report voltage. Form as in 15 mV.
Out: 250 mV
